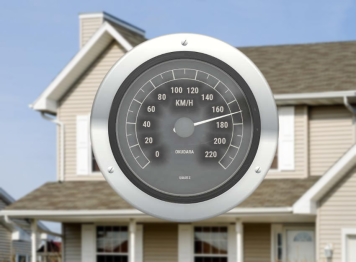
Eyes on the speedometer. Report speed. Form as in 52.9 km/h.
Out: 170 km/h
